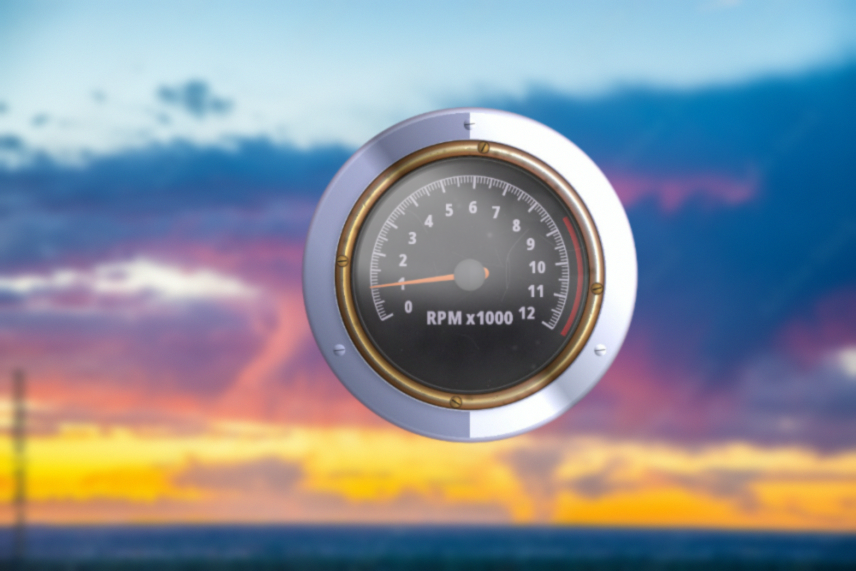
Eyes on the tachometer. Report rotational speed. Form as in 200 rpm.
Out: 1000 rpm
